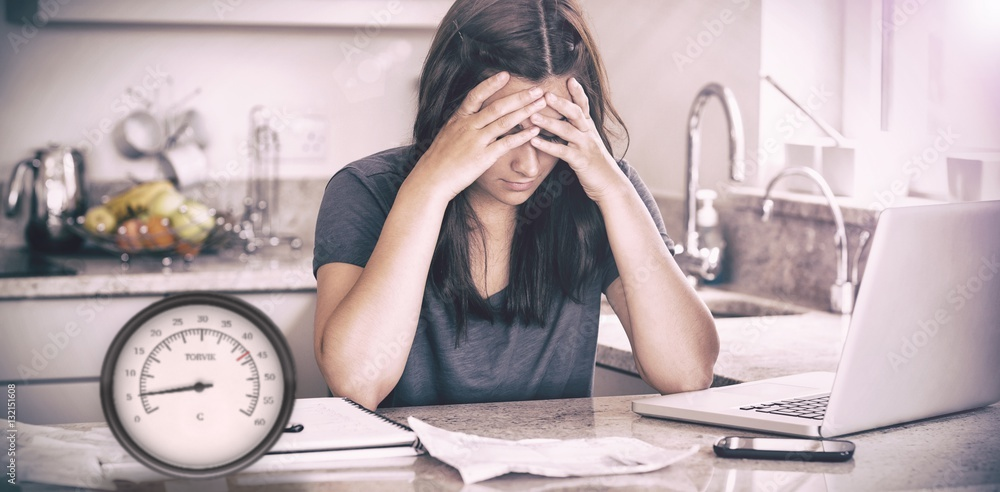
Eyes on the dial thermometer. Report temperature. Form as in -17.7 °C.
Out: 5 °C
